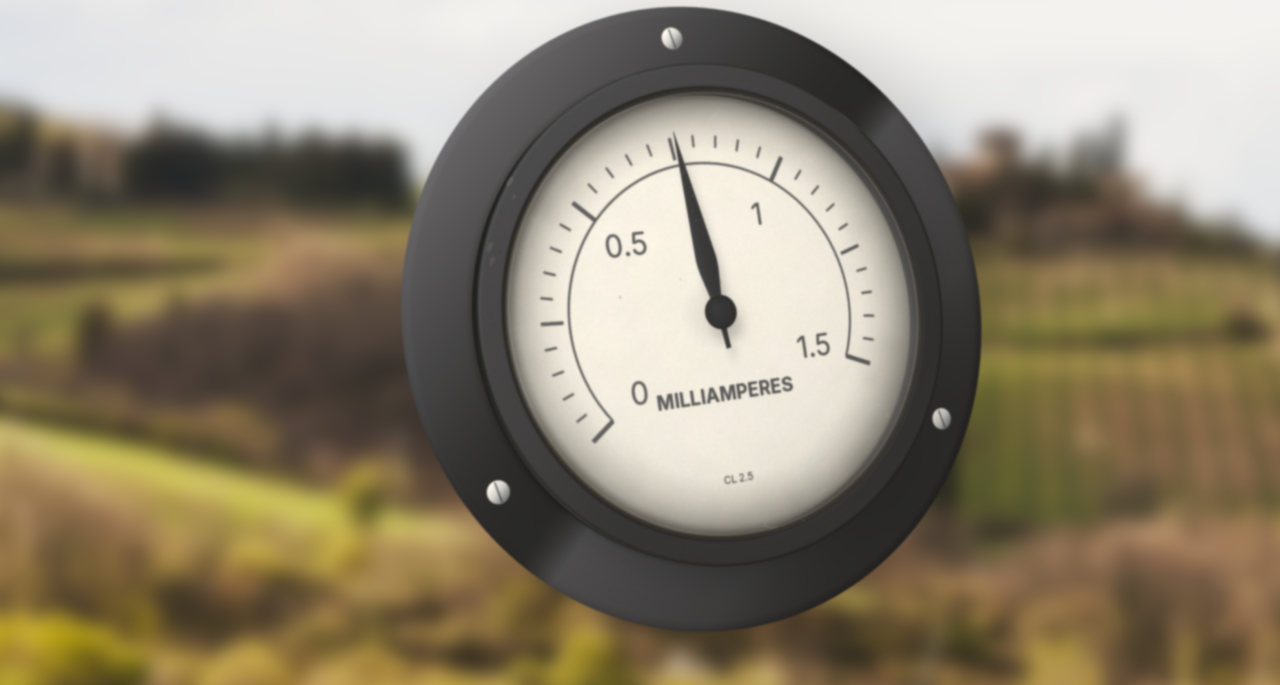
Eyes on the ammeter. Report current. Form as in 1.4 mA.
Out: 0.75 mA
